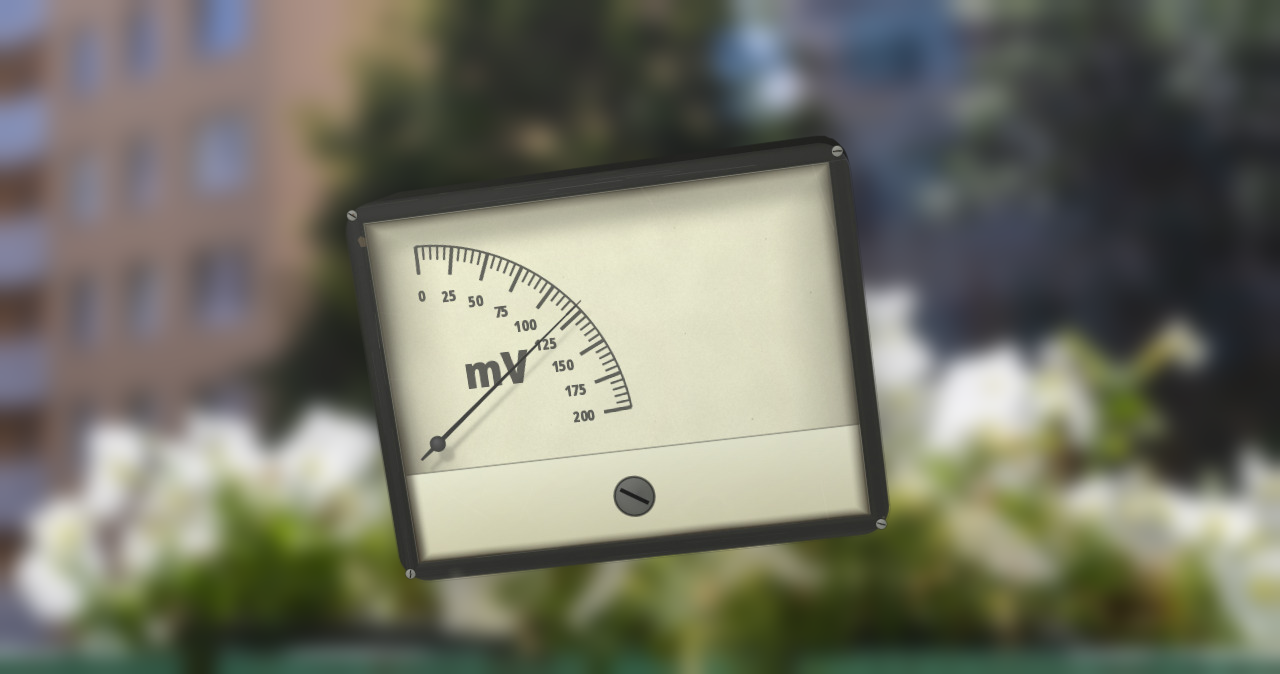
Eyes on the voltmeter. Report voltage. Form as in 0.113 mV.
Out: 120 mV
